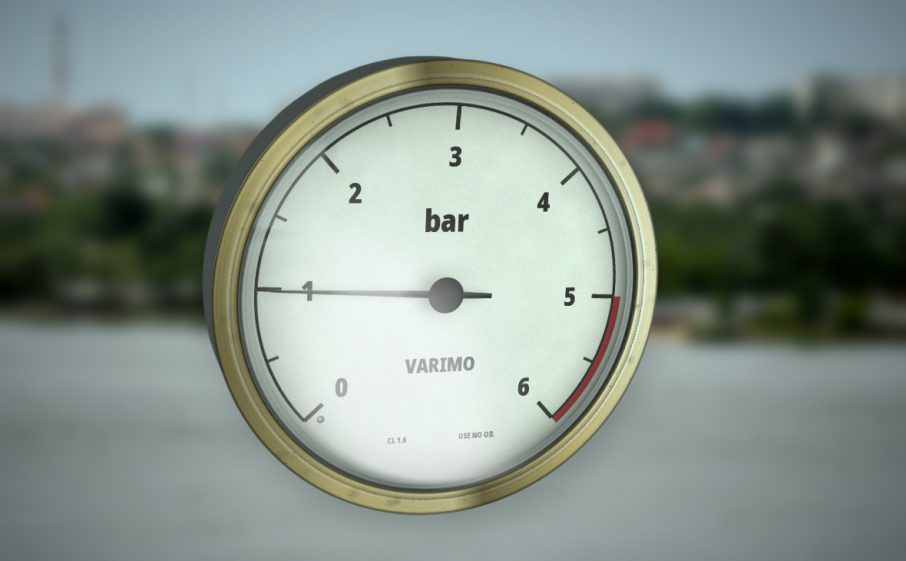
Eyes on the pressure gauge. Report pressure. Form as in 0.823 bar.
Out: 1 bar
